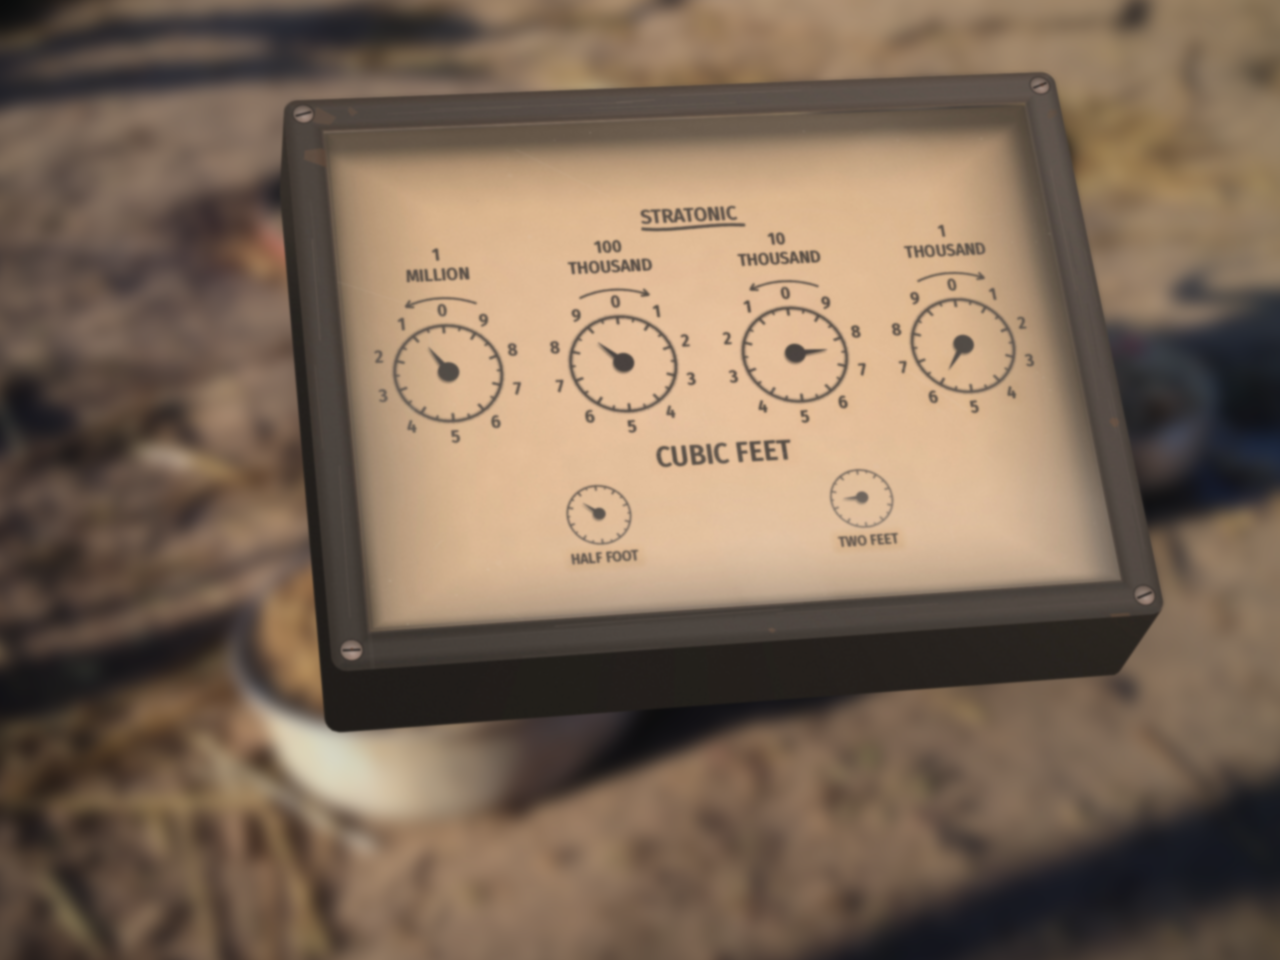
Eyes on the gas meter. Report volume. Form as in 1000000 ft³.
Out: 87600 ft³
